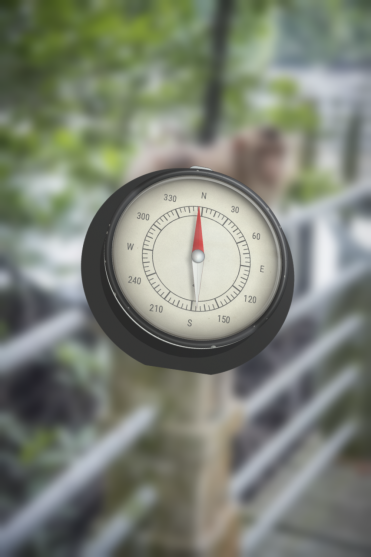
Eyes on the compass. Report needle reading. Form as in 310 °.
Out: 355 °
